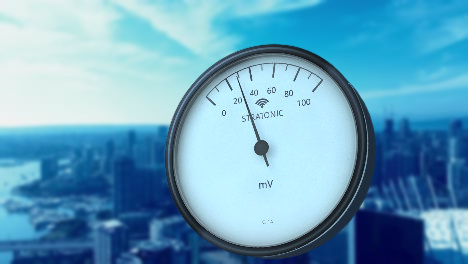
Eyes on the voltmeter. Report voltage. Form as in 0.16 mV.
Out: 30 mV
